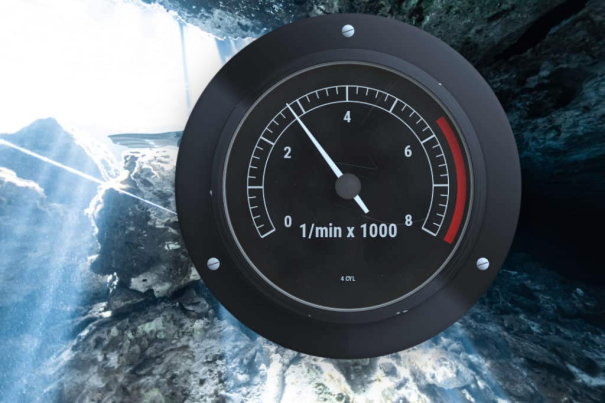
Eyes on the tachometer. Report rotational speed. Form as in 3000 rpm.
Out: 2800 rpm
